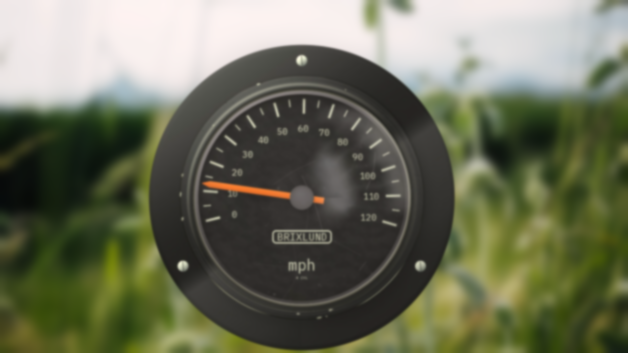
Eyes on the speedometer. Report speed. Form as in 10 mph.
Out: 12.5 mph
